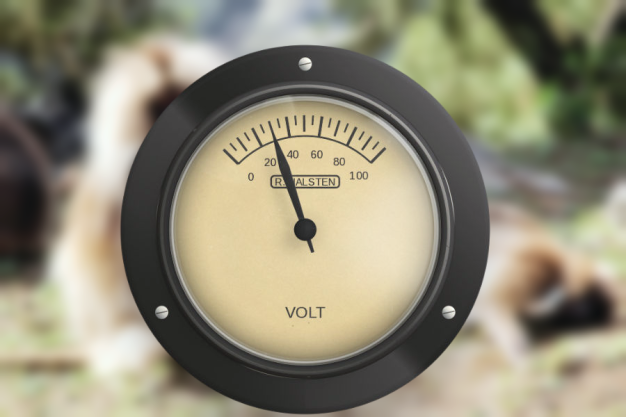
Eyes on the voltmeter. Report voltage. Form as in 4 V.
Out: 30 V
